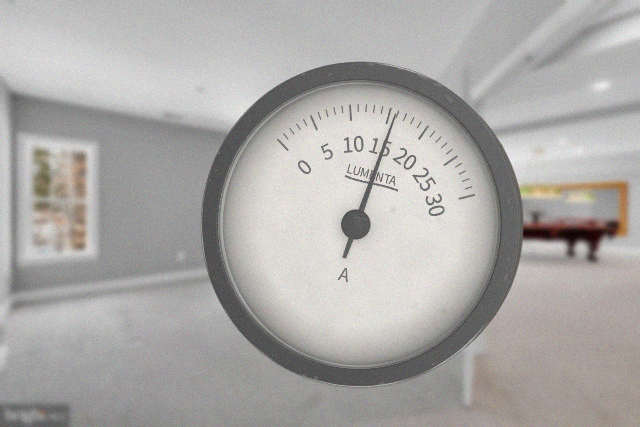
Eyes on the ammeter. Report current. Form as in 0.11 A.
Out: 16 A
